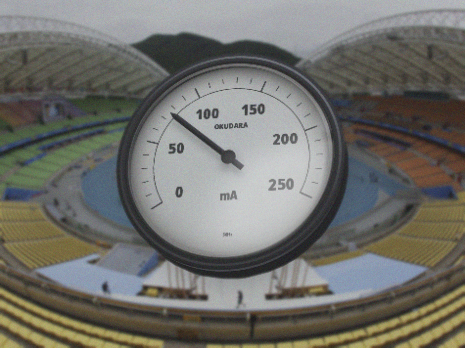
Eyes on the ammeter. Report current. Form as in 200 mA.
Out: 75 mA
